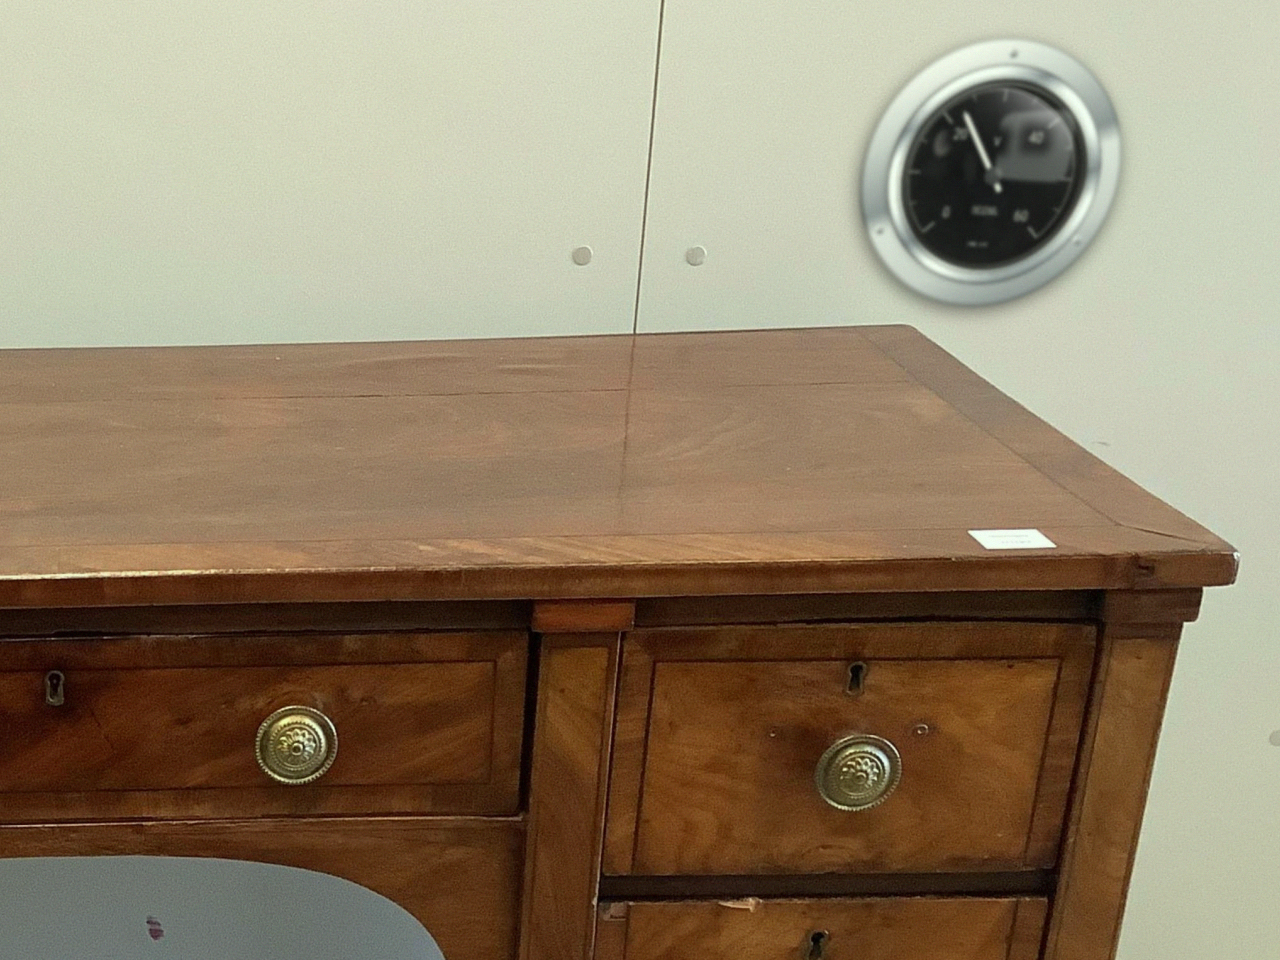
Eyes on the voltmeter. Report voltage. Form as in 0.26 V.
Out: 22.5 V
